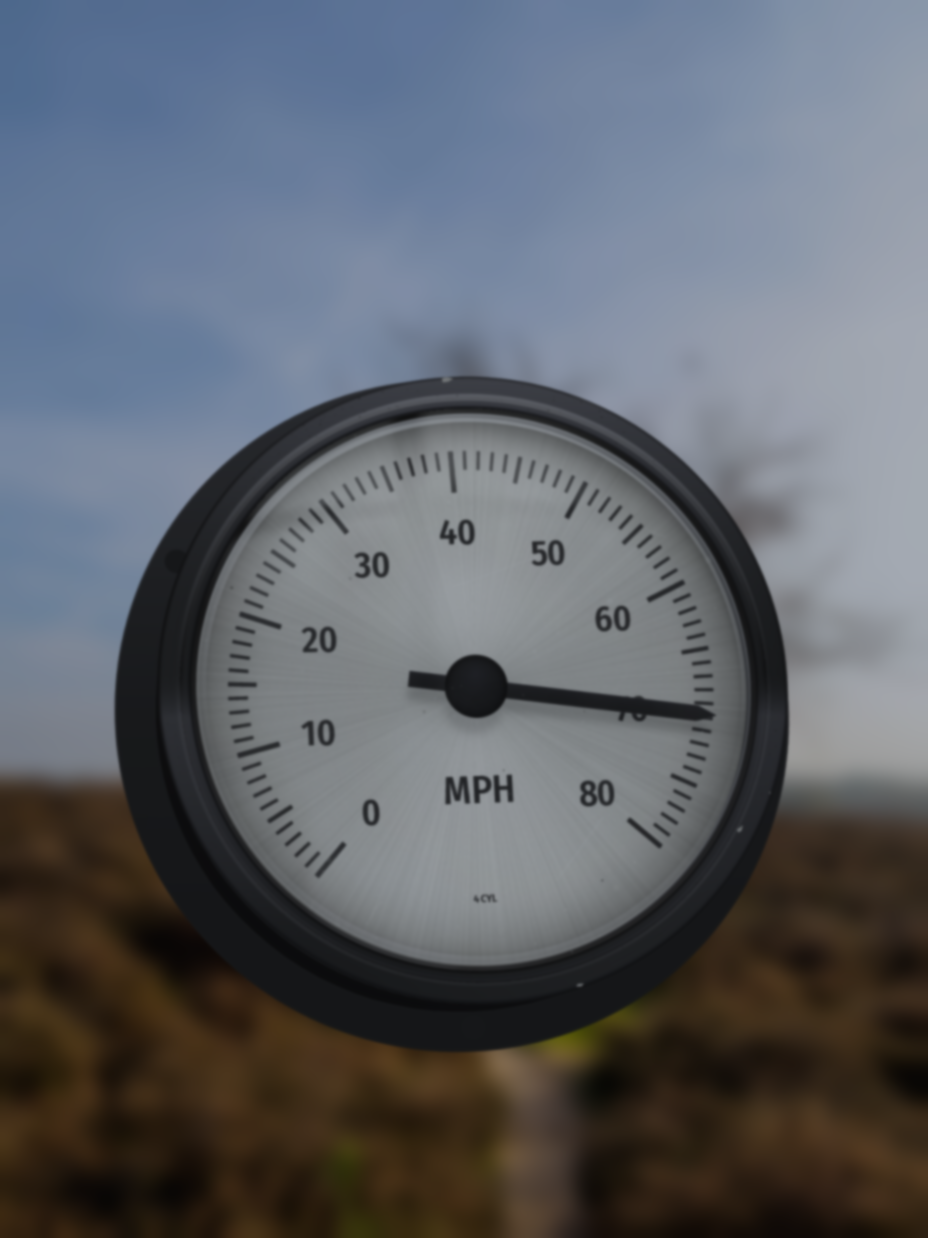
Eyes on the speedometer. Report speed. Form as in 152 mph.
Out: 70 mph
